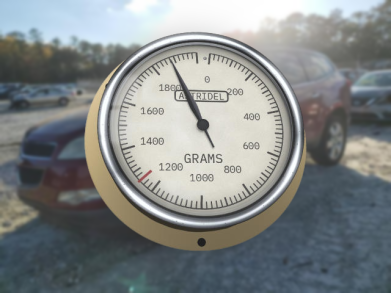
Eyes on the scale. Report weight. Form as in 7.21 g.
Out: 1880 g
